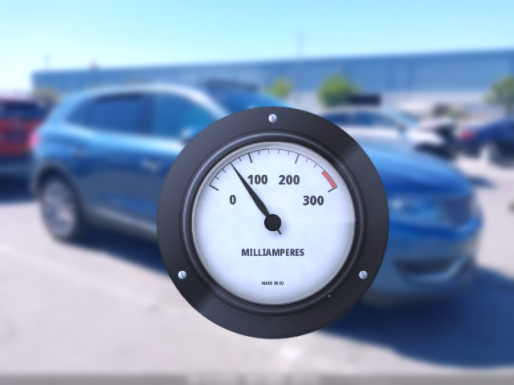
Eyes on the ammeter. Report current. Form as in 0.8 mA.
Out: 60 mA
